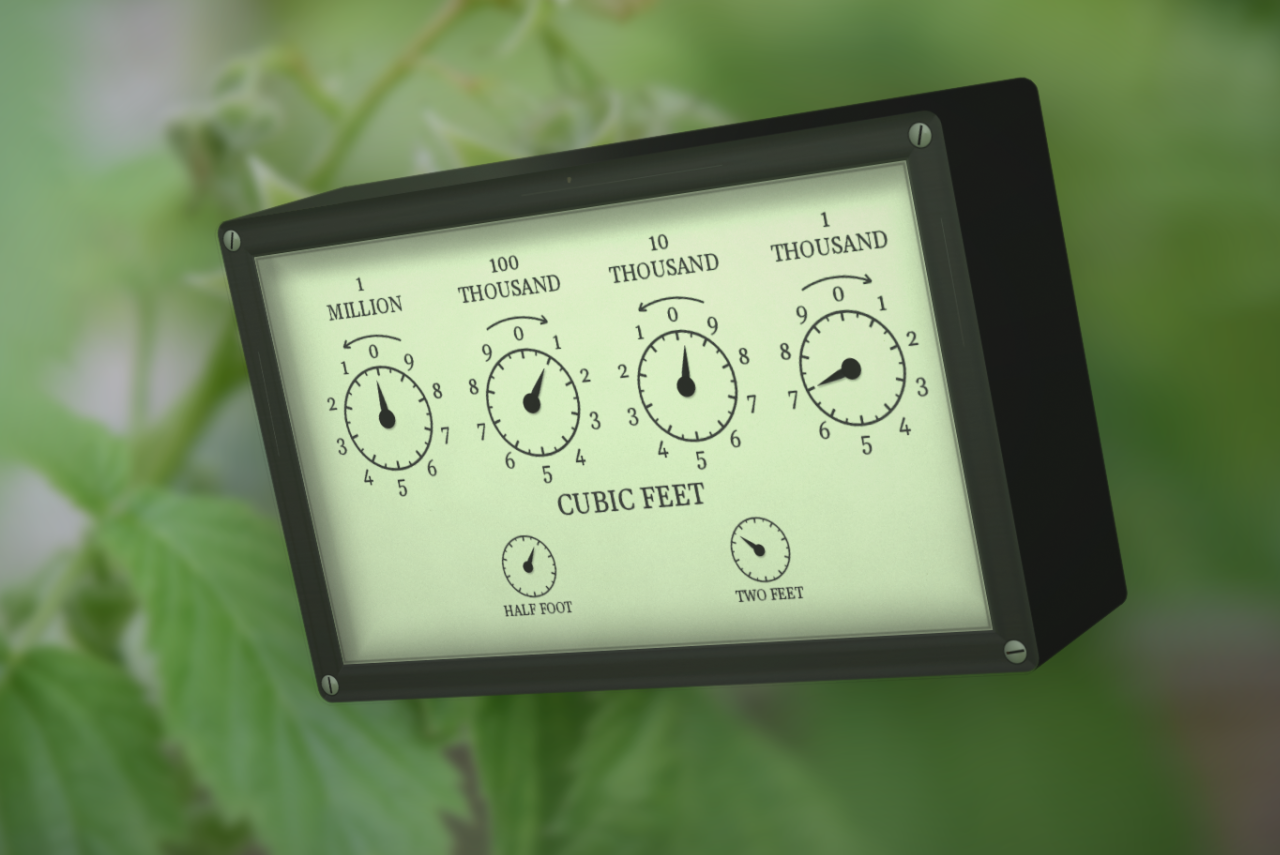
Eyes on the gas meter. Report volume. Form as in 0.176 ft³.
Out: 9700 ft³
